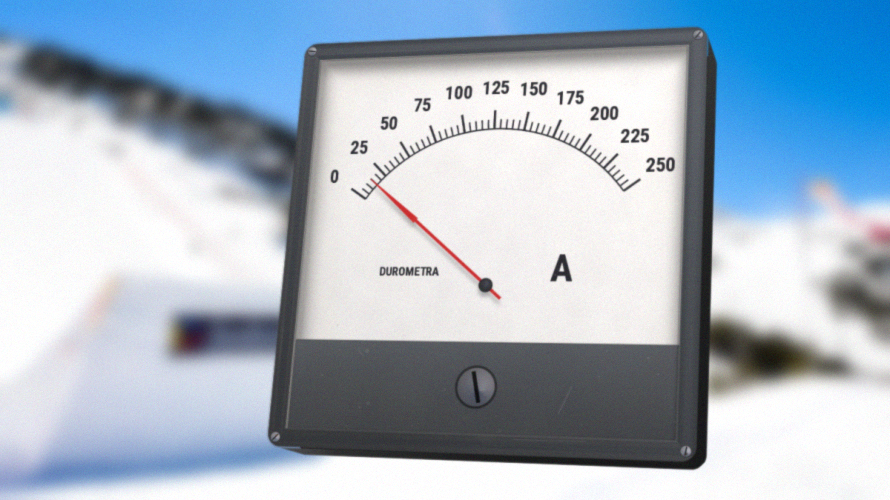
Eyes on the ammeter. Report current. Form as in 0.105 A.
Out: 15 A
